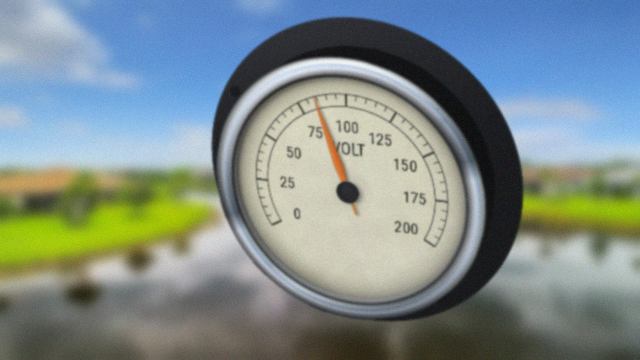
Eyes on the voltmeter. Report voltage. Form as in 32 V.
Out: 85 V
